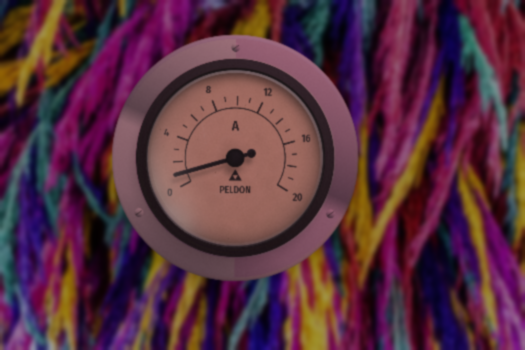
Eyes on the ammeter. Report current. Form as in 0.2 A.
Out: 1 A
